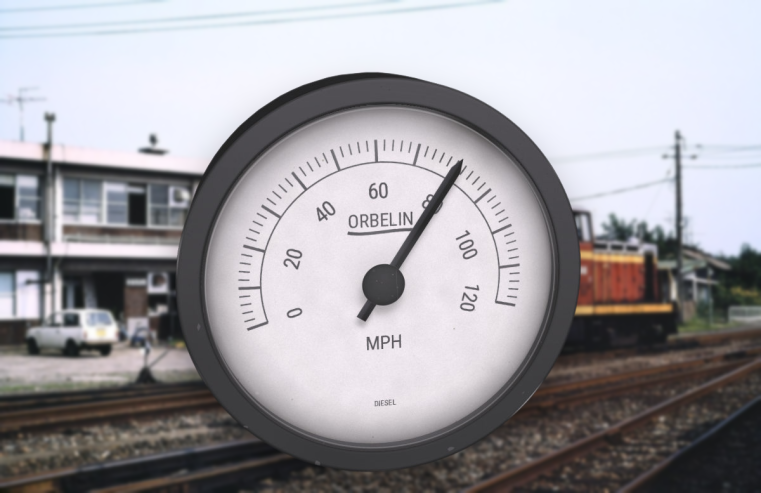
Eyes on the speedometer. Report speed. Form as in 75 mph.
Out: 80 mph
